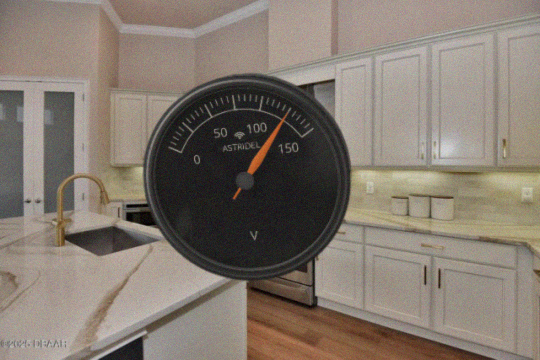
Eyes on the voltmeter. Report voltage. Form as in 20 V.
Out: 125 V
